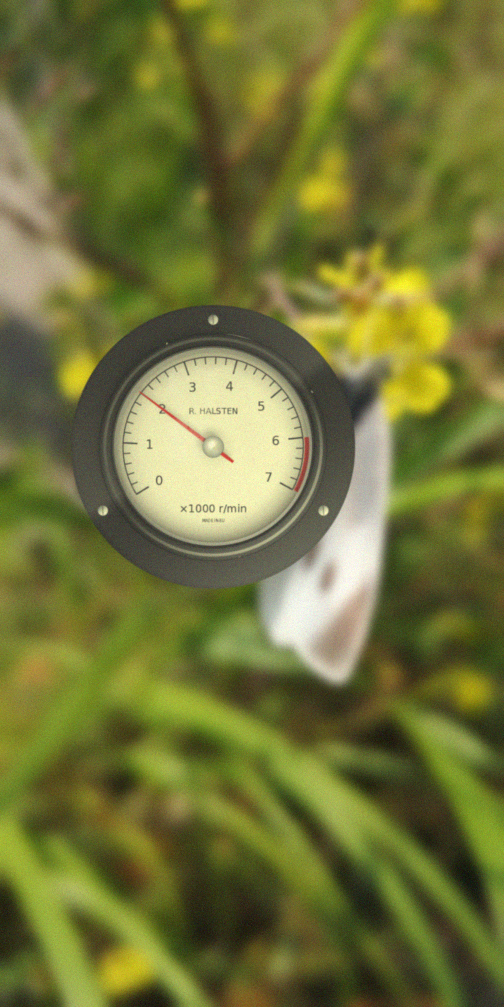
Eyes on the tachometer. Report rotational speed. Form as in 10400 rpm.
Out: 2000 rpm
